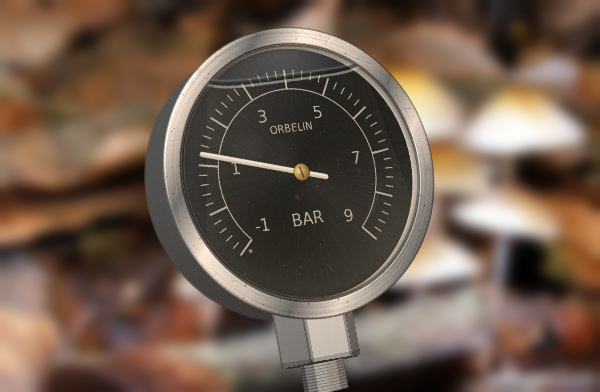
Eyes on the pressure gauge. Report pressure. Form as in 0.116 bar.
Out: 1.2 bar
